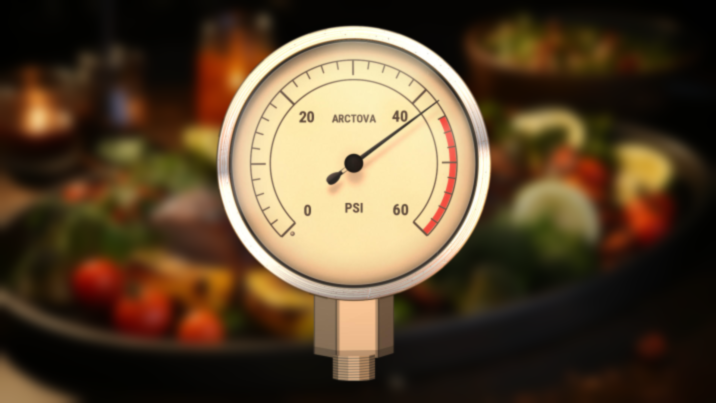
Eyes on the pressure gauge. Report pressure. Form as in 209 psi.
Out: 42 psi
